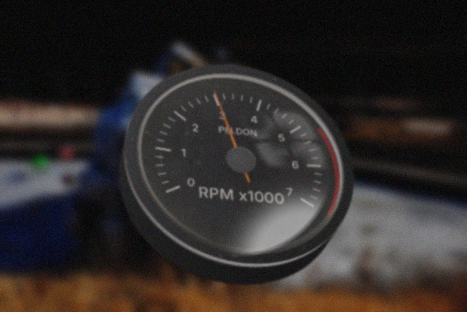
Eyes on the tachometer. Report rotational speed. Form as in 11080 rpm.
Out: 3000 rpm
